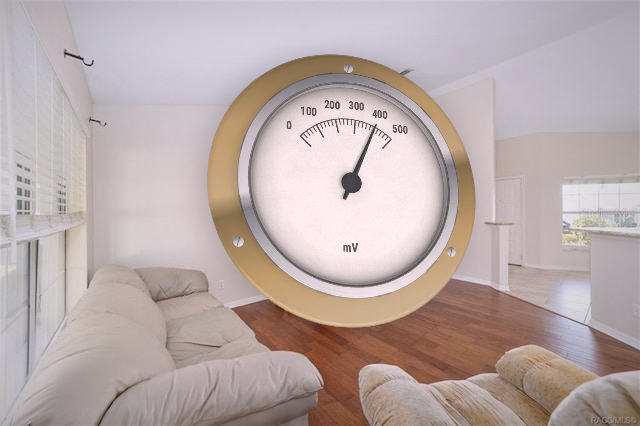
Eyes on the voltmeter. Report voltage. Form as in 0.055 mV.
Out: 400 mV
